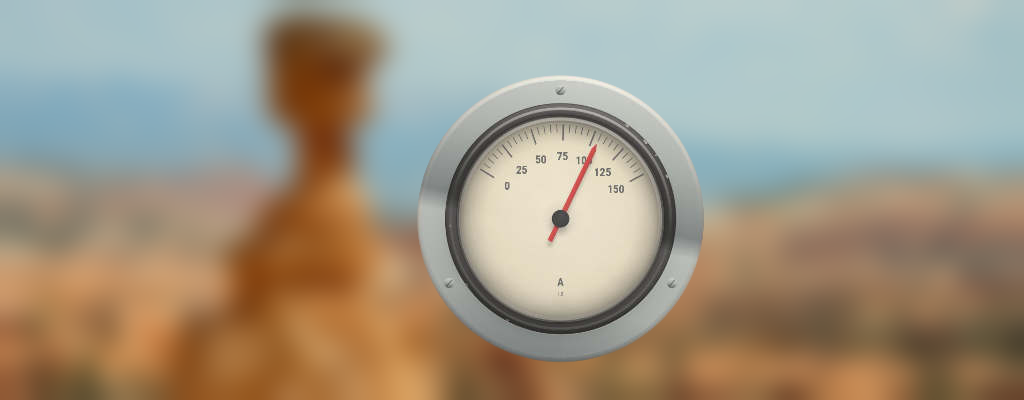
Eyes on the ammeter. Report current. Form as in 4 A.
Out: 105 A
